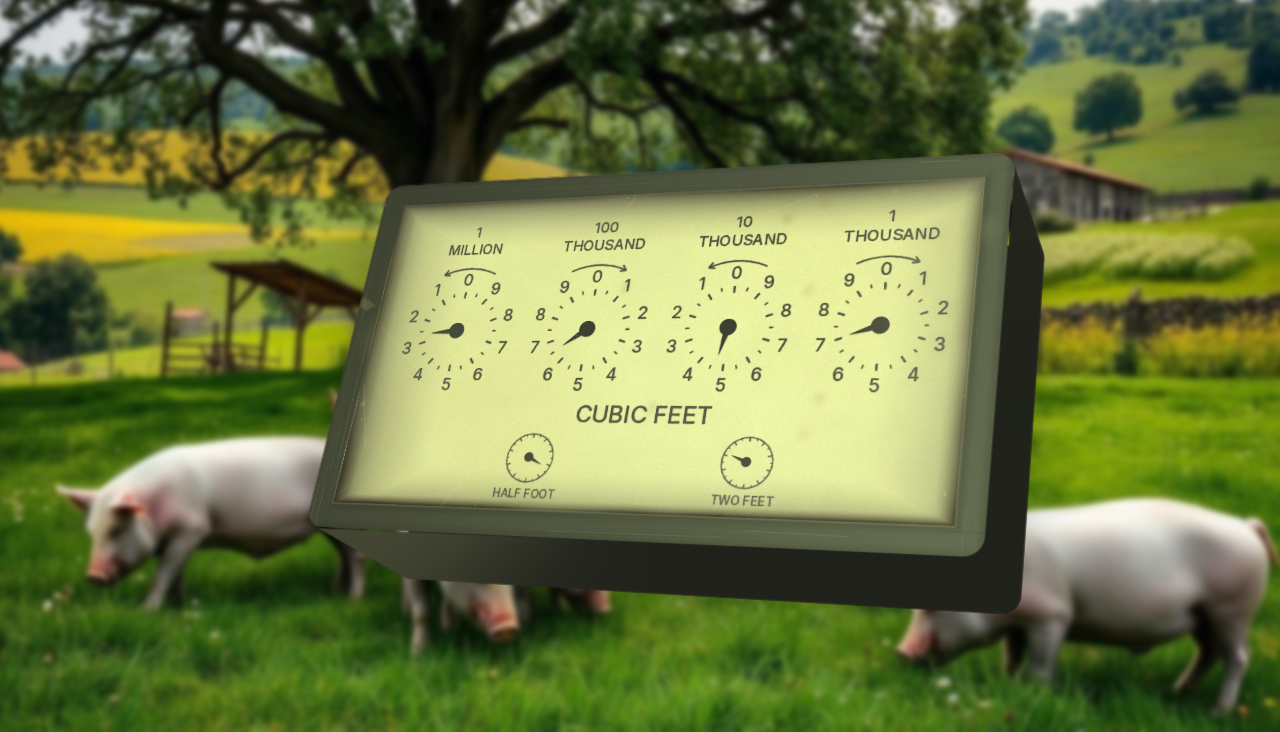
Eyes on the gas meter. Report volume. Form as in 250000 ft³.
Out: 264700 ft³
